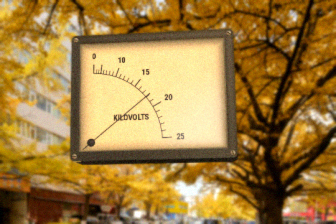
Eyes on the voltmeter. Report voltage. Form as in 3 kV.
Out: 18 kV
